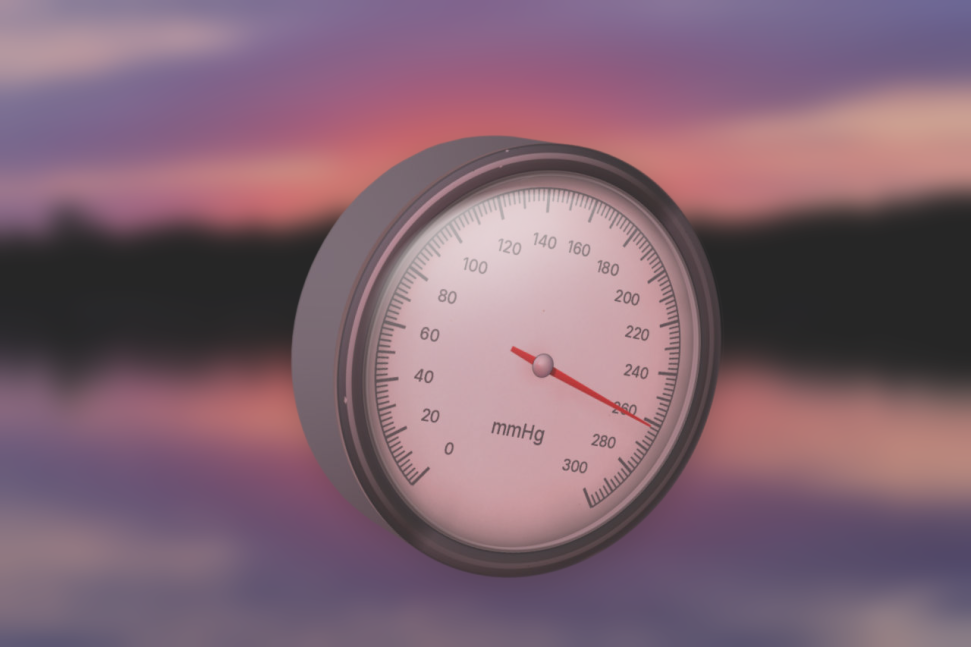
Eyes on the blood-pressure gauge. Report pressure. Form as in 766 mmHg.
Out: 262 mmHg
